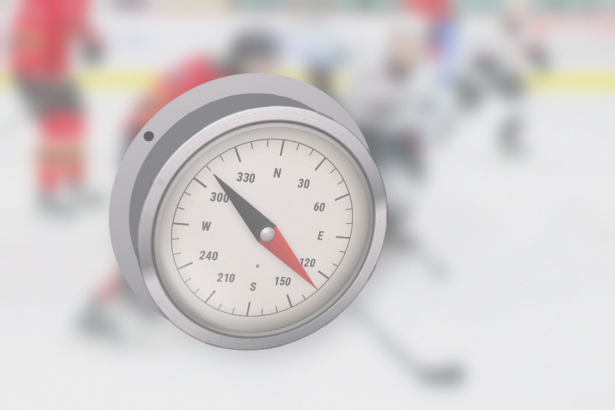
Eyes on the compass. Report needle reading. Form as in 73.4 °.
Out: 130 °
